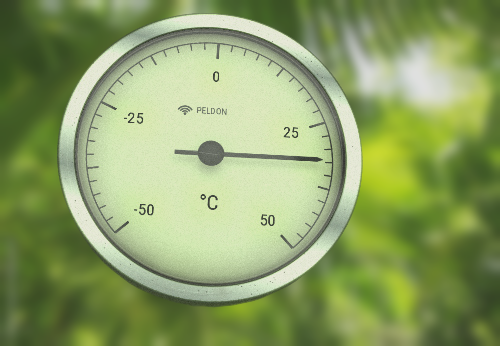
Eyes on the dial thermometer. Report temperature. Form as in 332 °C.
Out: 32.5 °C
